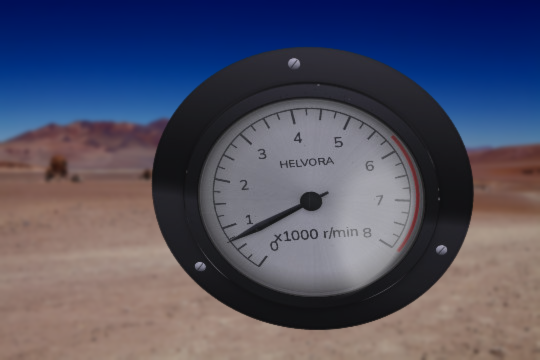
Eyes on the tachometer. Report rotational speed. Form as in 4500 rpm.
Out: 750 rpm
